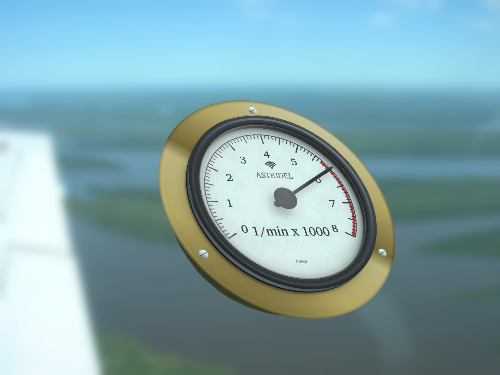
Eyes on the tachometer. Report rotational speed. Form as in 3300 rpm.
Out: 6000 rpm
